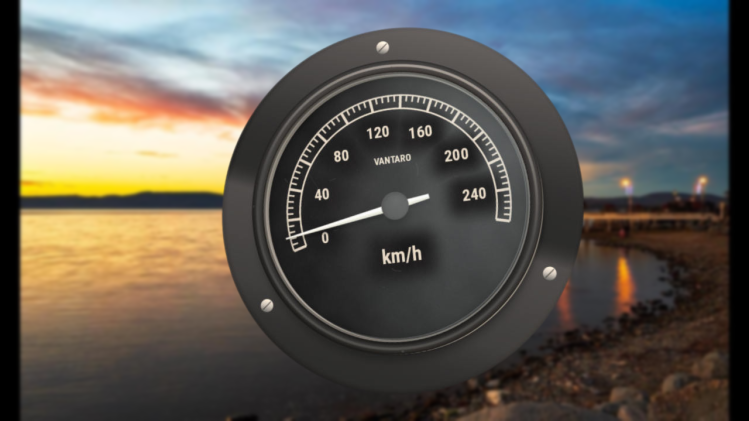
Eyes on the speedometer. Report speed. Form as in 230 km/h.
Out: 8 km/h
